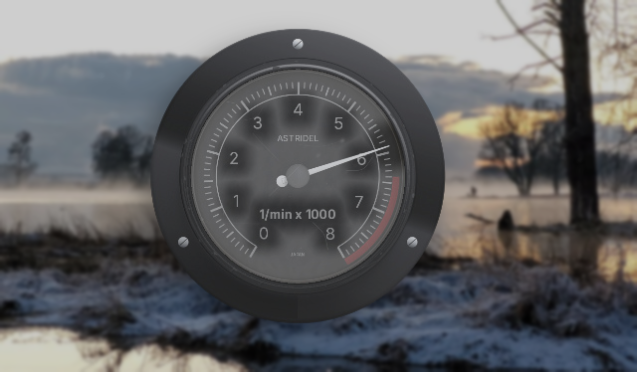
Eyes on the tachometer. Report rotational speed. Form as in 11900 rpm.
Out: 5900 rpm
